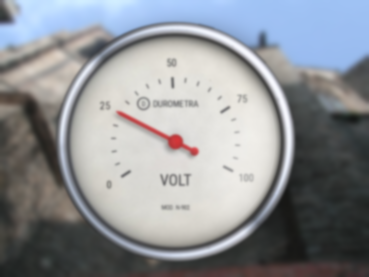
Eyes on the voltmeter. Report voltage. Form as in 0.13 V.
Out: 25 V
